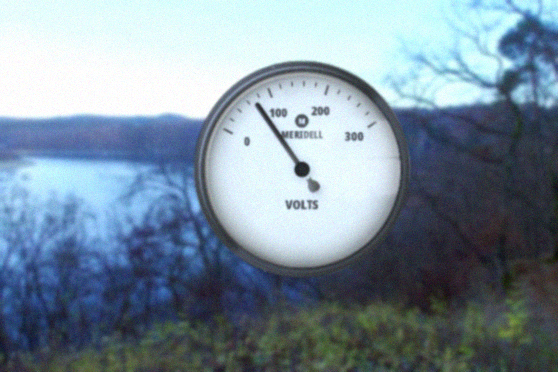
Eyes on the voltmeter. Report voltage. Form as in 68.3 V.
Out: 70 V
